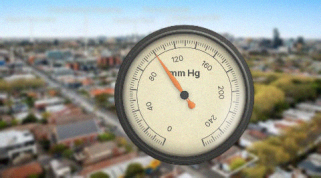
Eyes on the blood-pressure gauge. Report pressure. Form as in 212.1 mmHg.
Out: 100 mmHg
